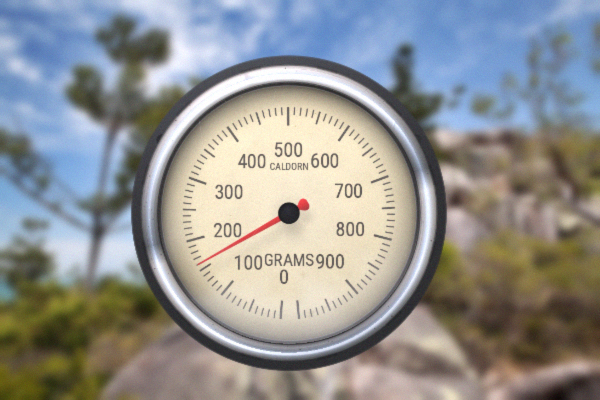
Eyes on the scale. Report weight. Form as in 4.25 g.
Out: 160 g
